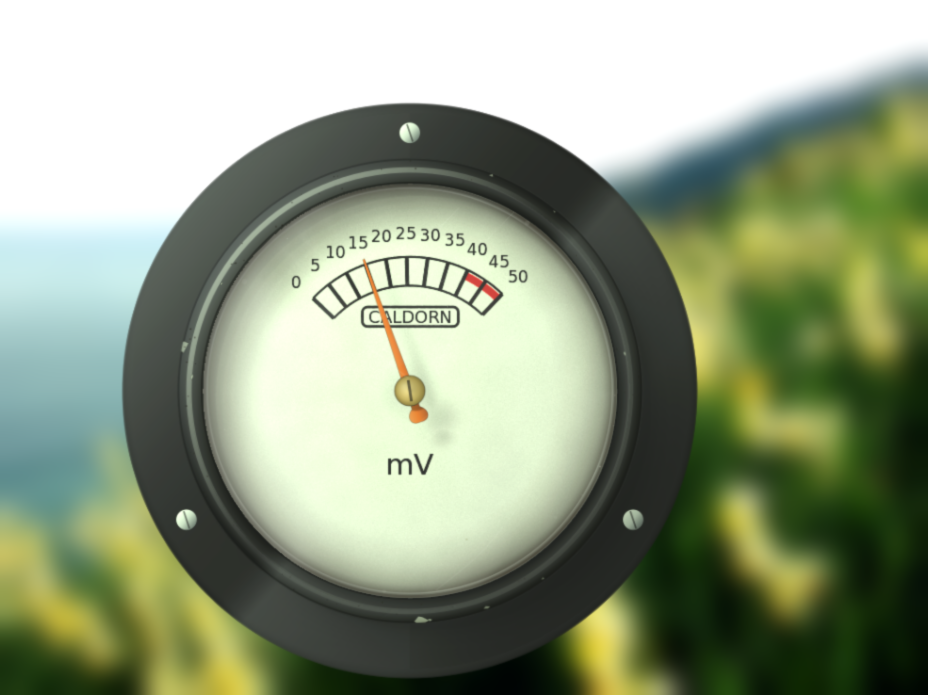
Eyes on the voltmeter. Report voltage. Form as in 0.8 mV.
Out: 15 mV
